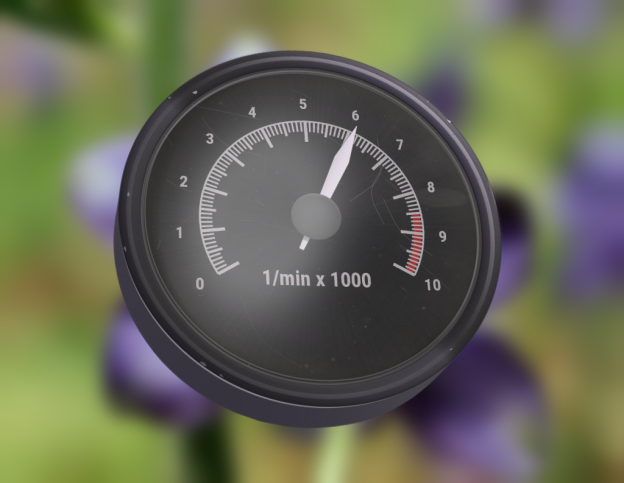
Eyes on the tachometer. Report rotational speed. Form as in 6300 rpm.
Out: 6100 rpm
